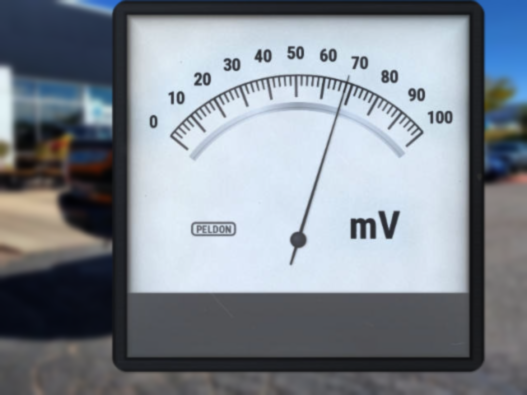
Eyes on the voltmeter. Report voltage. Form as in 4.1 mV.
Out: 68 mV
